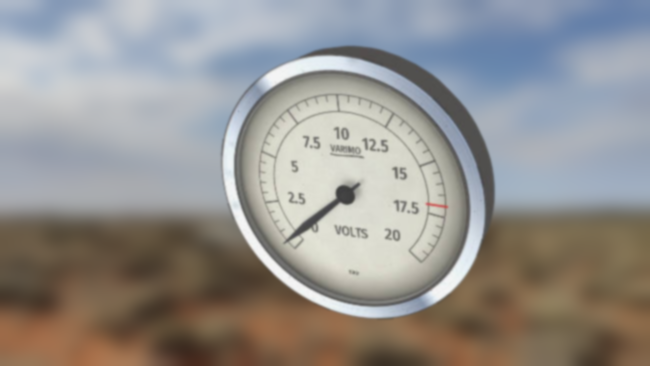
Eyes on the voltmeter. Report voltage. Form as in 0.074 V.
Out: 0.5 V
